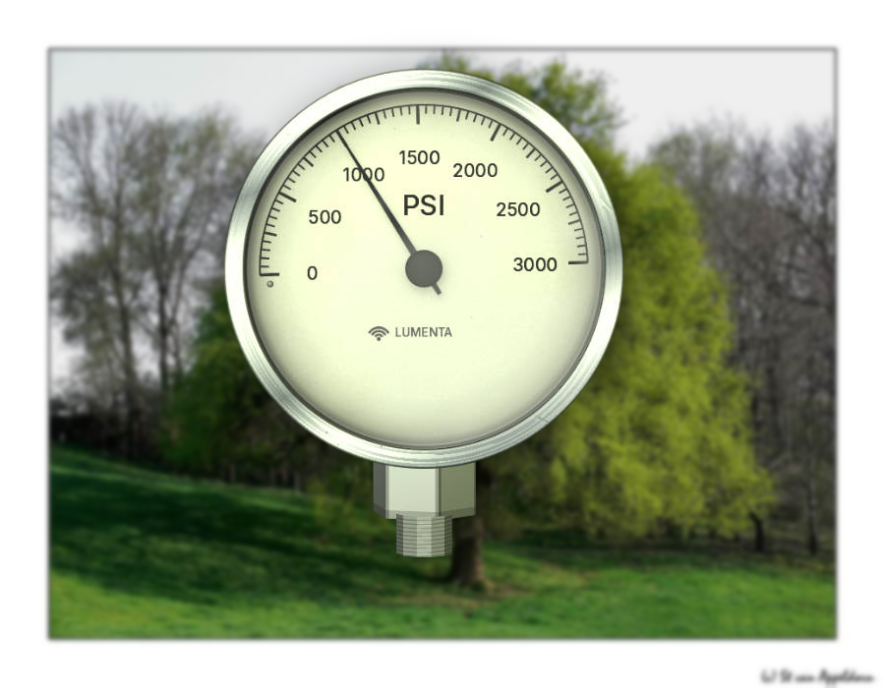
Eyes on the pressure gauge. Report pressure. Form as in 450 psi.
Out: 1000 psi
